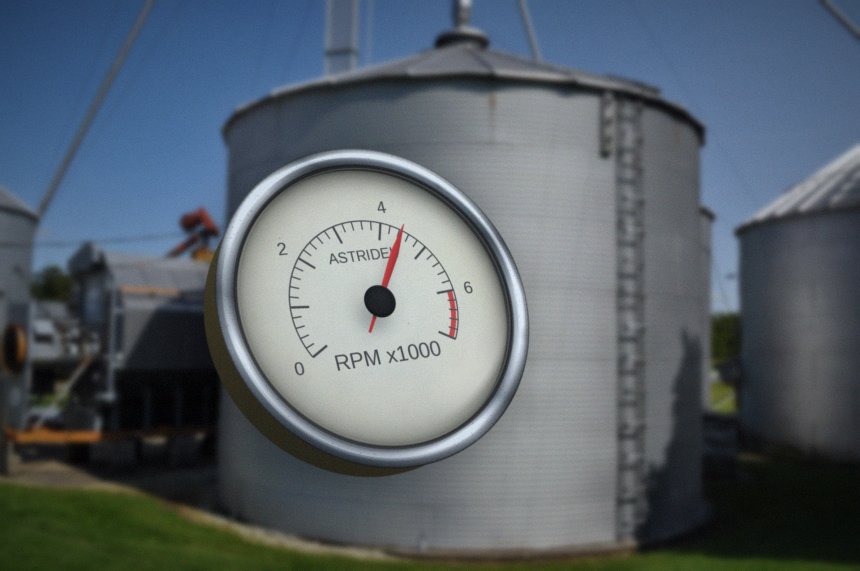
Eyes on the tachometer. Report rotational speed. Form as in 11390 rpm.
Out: 4400 rpm
